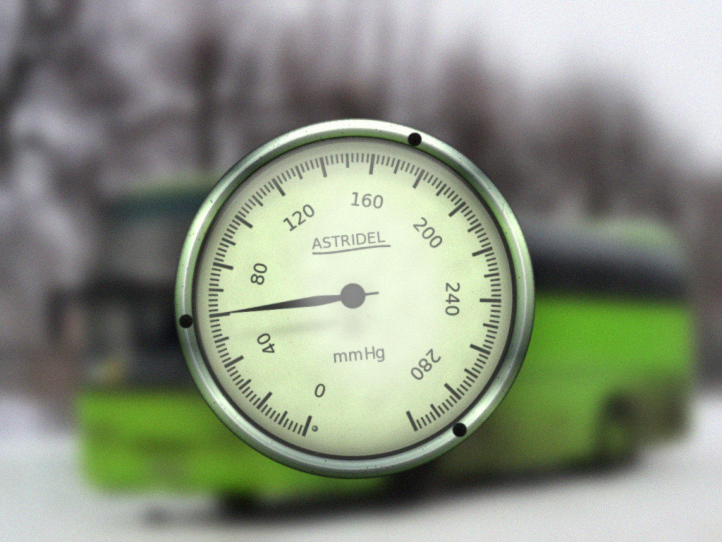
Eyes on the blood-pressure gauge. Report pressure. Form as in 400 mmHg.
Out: 60 mmHg
